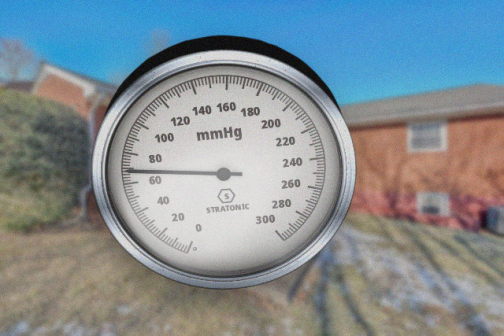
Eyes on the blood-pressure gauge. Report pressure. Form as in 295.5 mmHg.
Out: 70 mmHg
